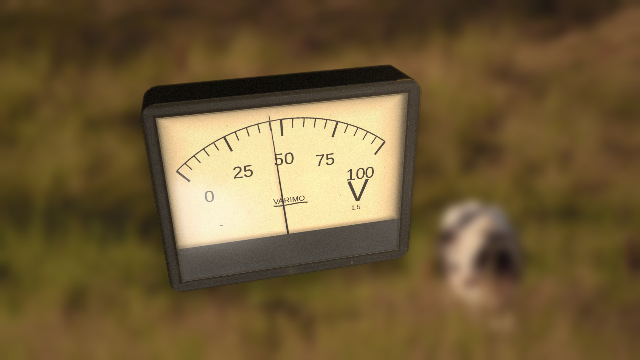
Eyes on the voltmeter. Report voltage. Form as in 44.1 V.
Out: 45 V
